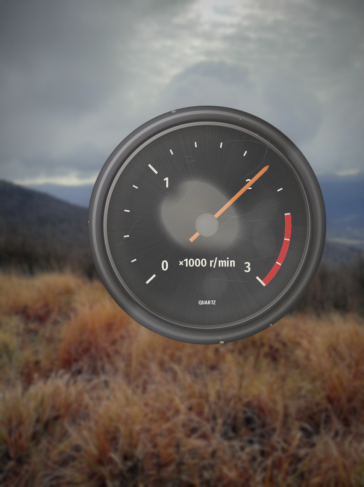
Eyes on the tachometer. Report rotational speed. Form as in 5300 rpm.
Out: 2000 rpm
